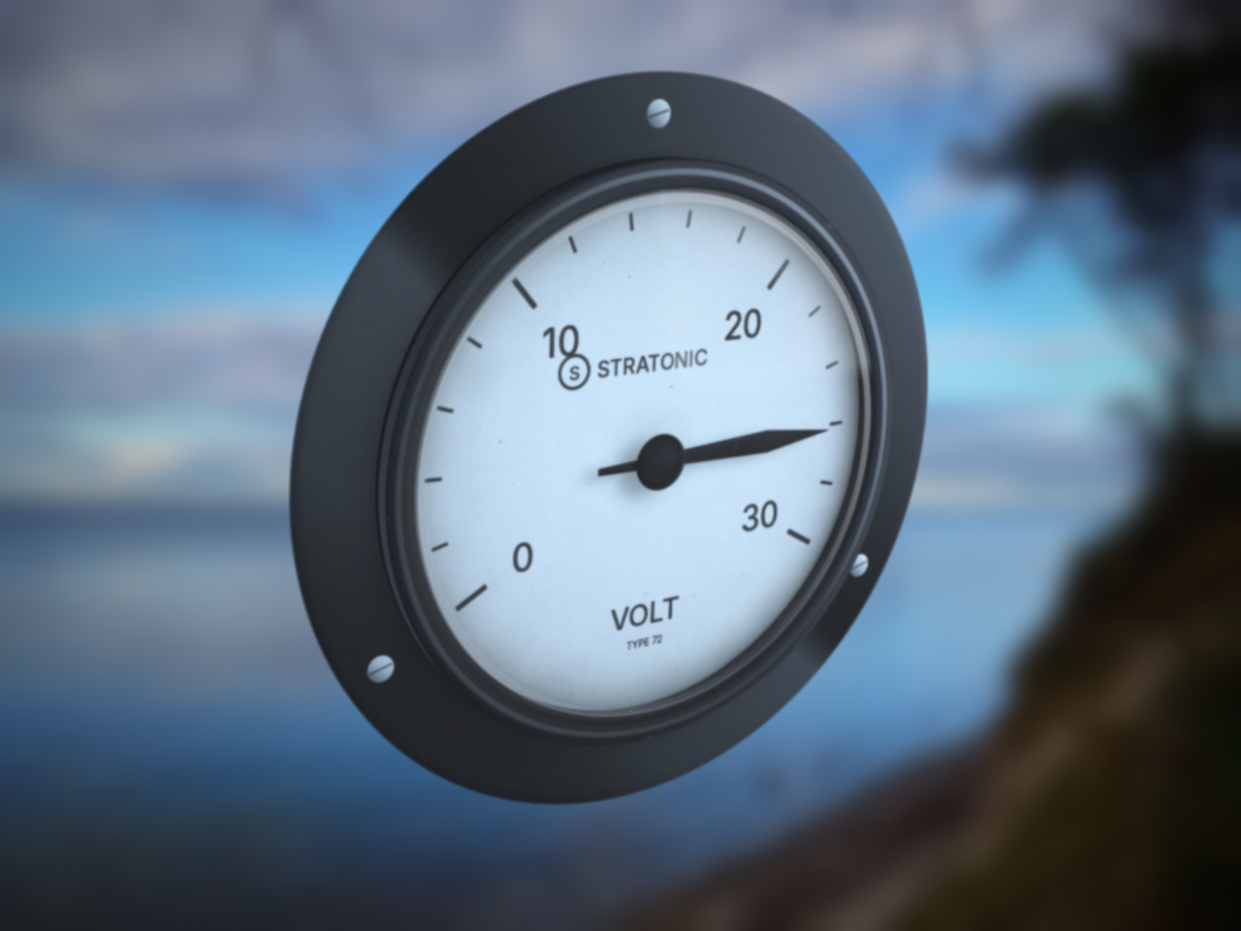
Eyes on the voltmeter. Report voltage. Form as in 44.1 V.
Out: 26 V
